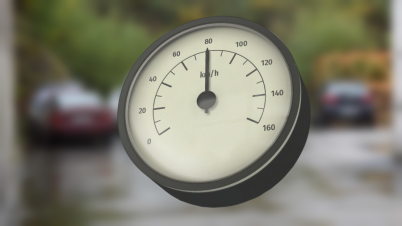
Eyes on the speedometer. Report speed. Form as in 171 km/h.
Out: 80 km/h
